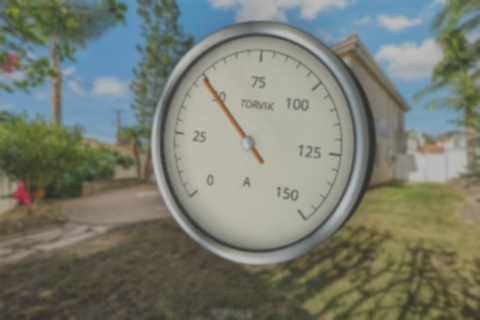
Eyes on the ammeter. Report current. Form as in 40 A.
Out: 50 A
